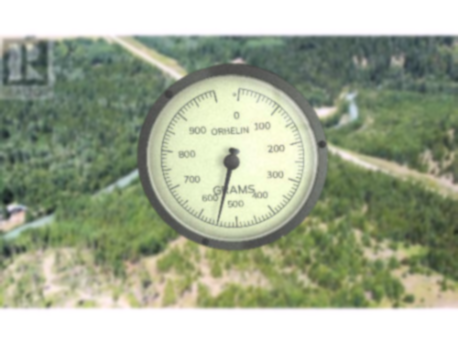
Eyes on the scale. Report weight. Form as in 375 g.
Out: 550 g
